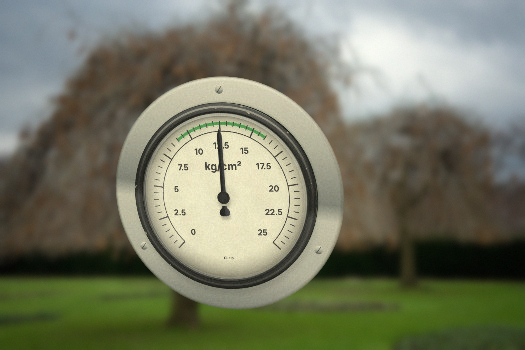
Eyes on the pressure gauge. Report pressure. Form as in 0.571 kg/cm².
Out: 12.5 kg/cm²
